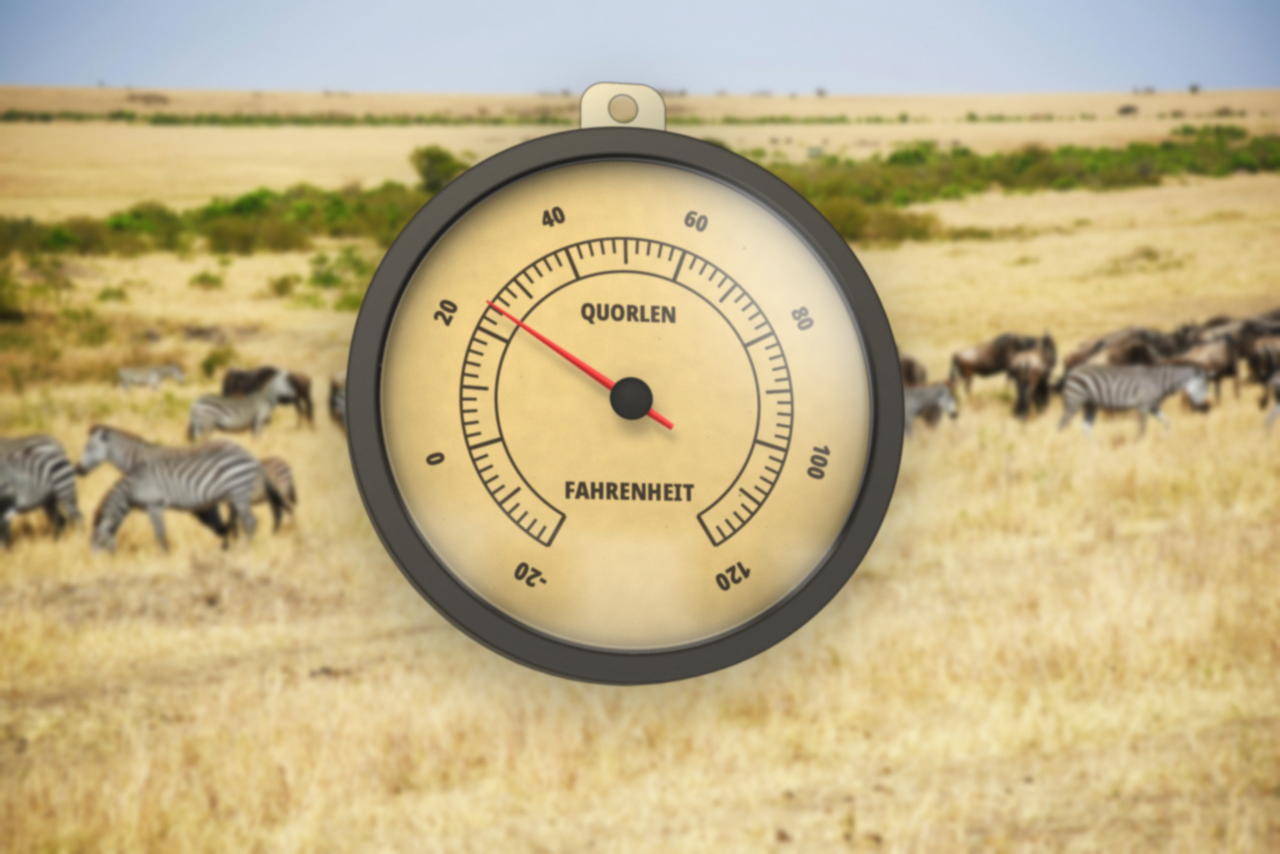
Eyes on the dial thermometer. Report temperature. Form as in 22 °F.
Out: 24 °F
